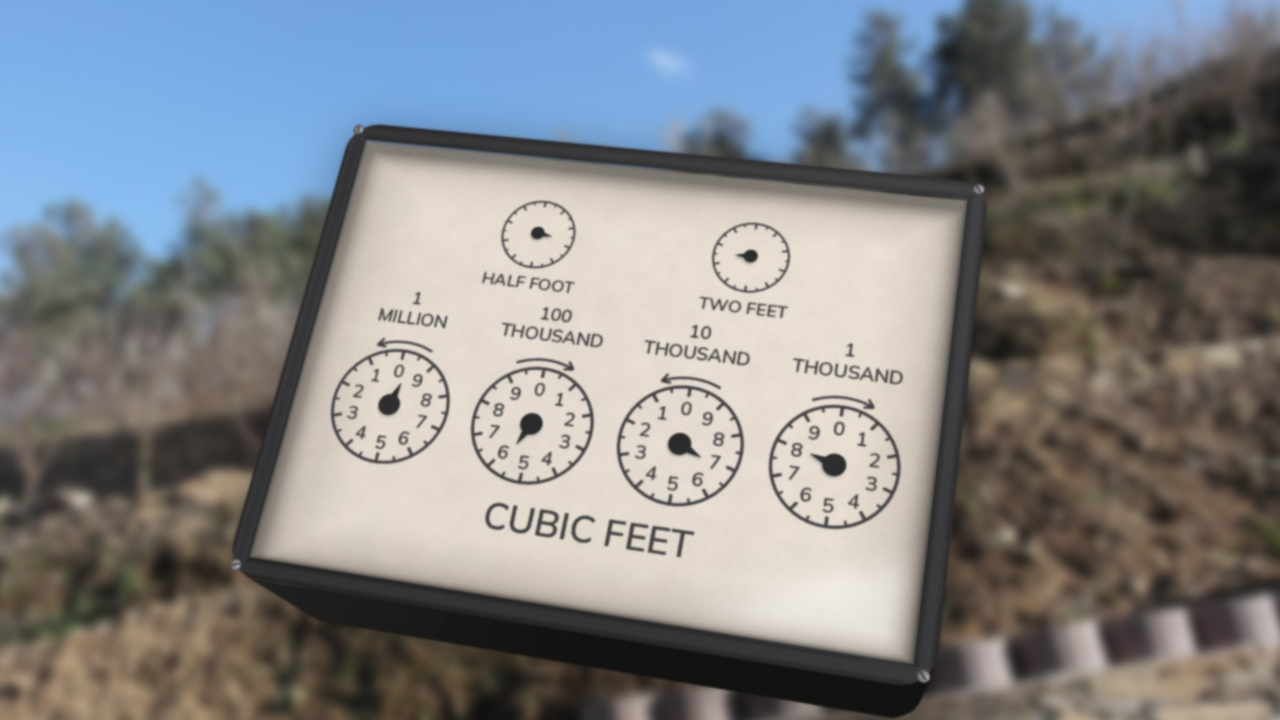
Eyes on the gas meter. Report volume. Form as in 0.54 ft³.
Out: 956800 ft³
